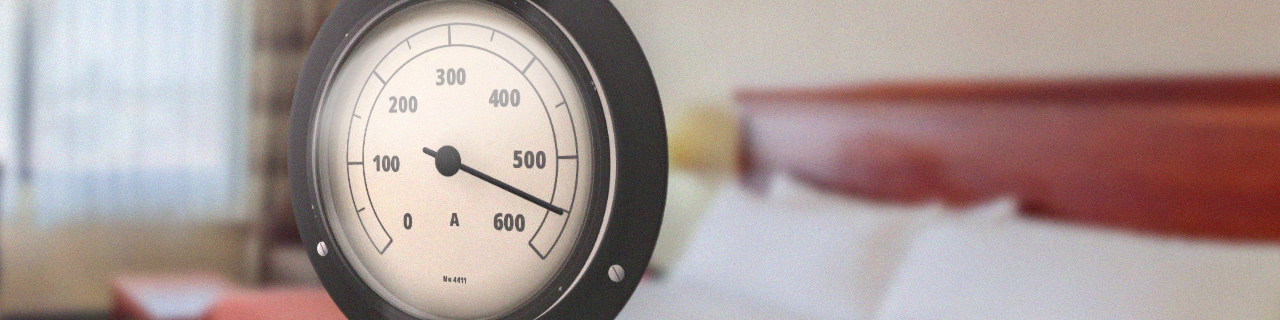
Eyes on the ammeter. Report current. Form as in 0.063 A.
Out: 550 A
